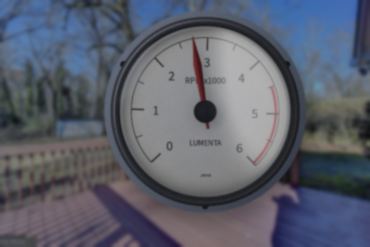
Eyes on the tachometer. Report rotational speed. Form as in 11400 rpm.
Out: 2750 rpm
